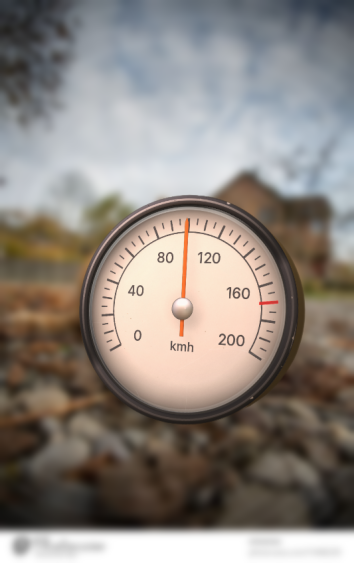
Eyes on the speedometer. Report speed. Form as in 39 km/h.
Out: 100 km/h
